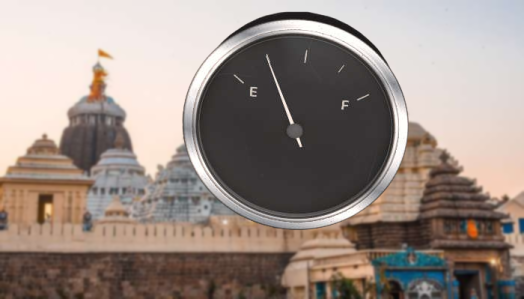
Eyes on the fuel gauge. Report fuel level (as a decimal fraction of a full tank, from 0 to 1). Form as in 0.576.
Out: 0.25
